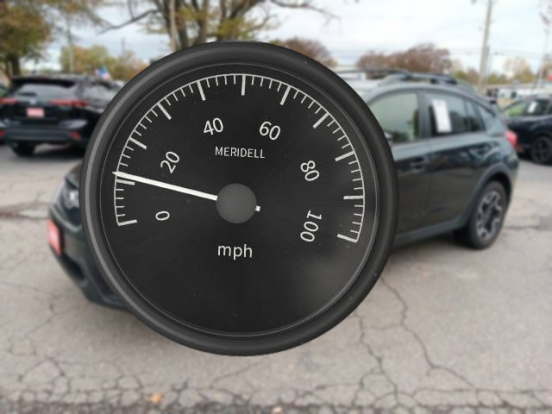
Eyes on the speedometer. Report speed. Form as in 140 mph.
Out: 12 mph
